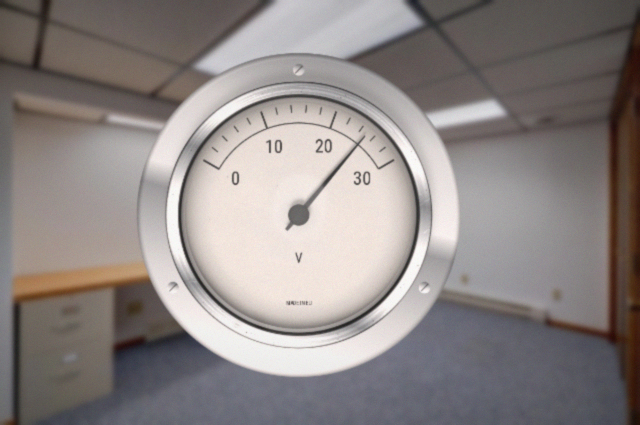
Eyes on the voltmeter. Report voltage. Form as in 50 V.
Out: 25 V
